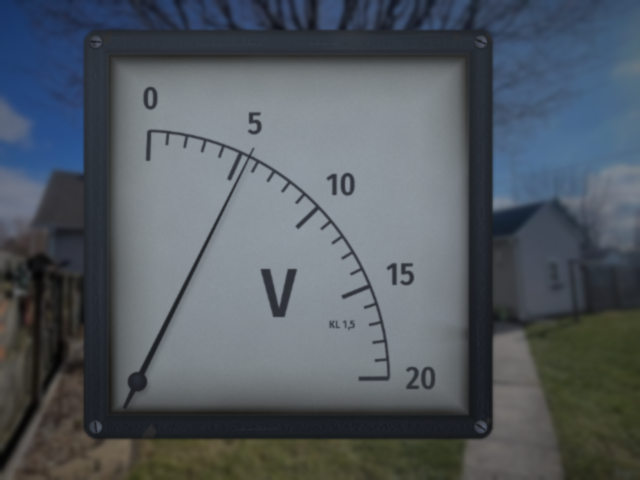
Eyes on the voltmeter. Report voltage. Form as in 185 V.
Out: 5.5 V
